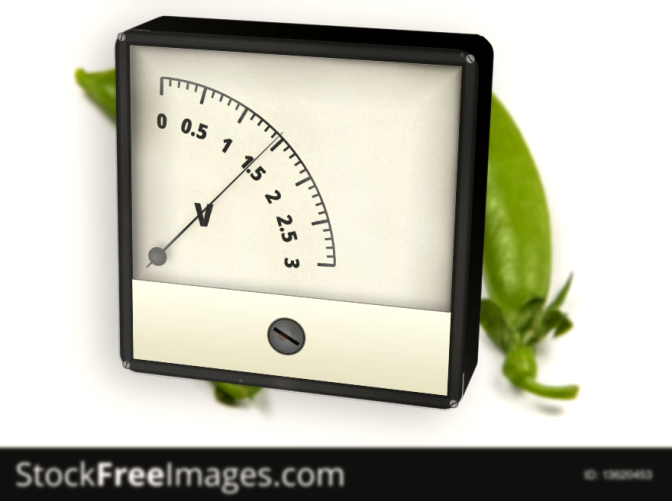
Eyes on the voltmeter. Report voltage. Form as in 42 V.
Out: 1.45 V
